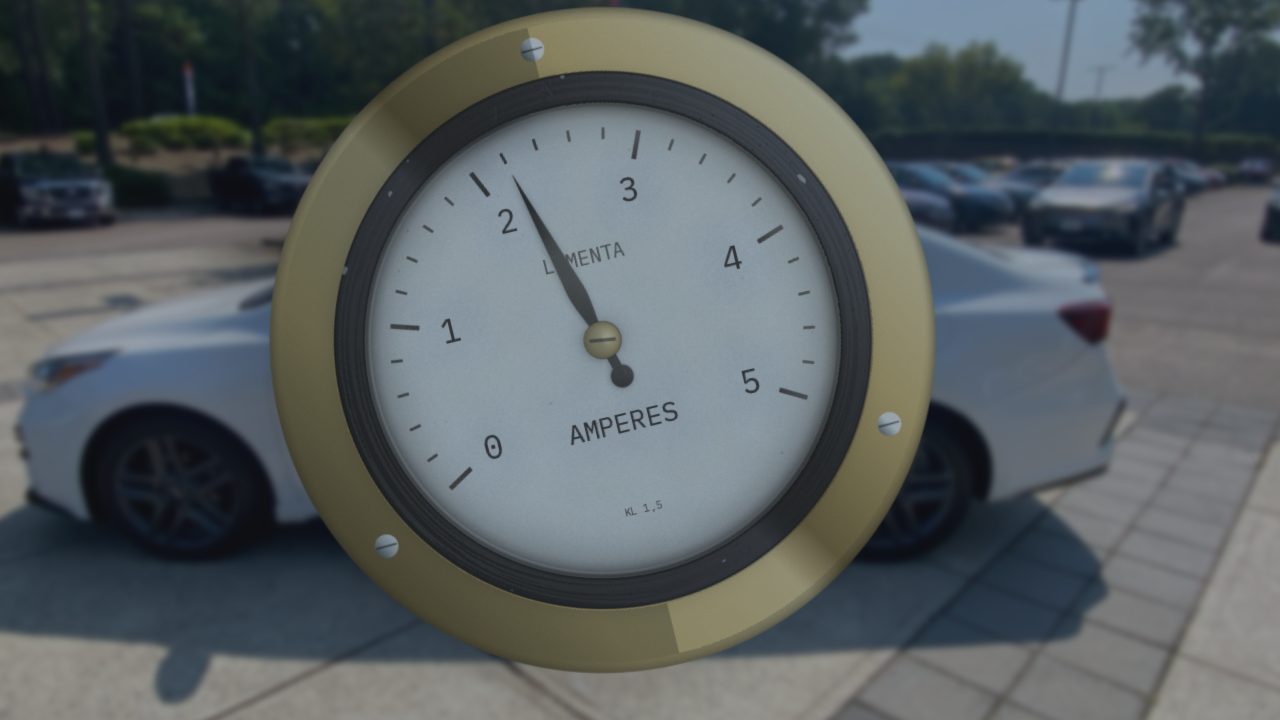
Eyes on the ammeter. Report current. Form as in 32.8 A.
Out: 2.2 A
